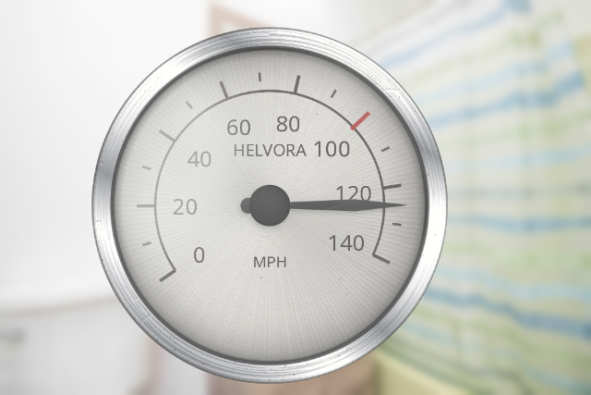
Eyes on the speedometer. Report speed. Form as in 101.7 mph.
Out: 125 mph
